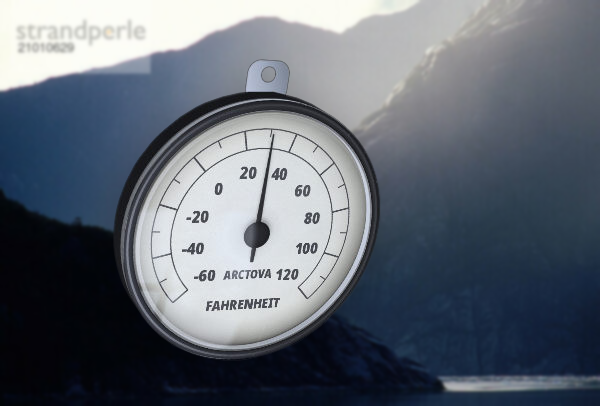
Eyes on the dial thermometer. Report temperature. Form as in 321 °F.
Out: 30 °F
